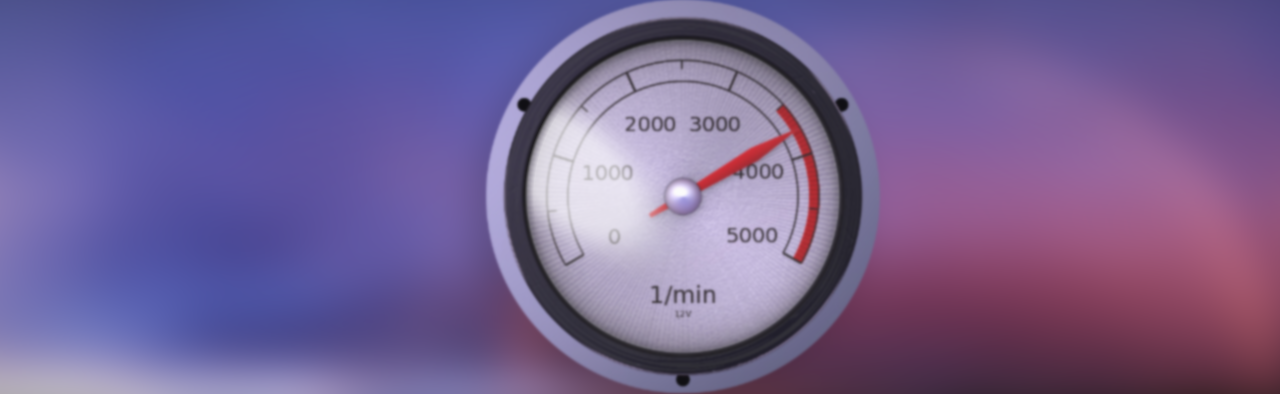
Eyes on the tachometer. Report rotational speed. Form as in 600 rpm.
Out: 3750 rpm
